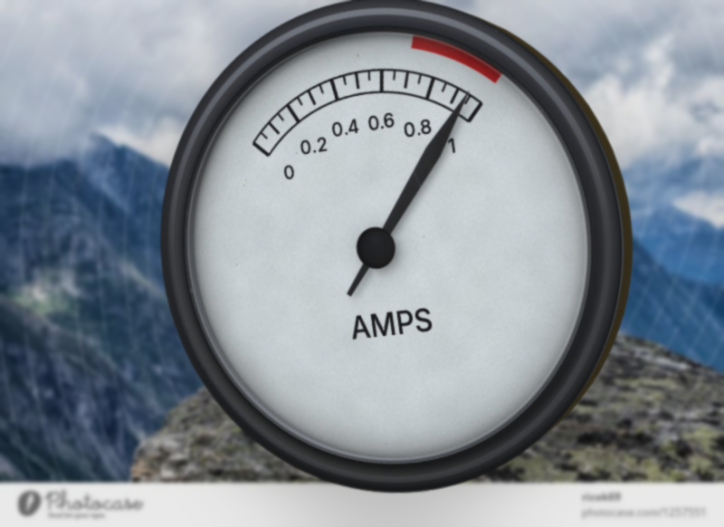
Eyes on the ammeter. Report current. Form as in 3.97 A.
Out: 0.95 A
